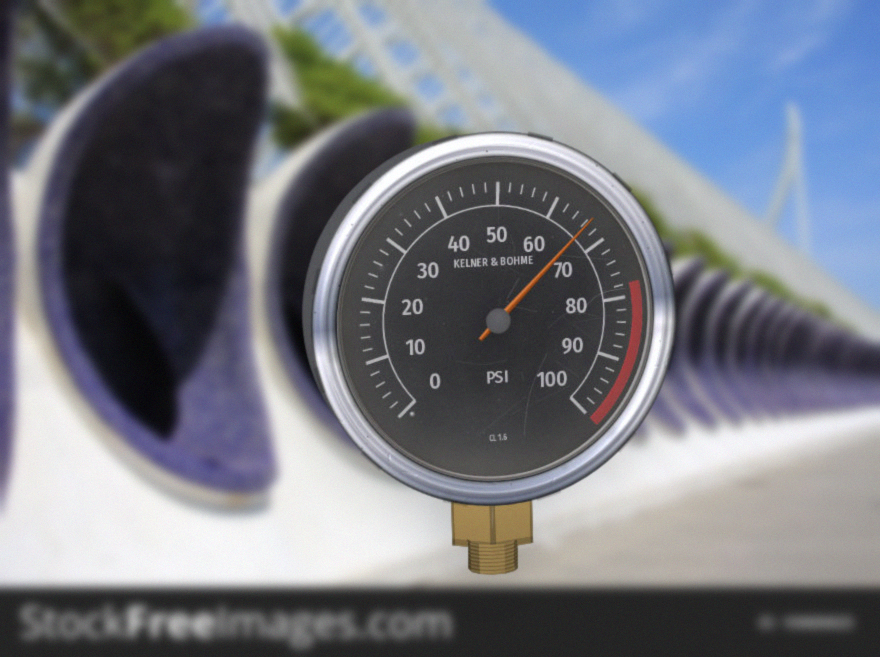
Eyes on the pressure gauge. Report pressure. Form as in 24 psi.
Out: 66 psi
